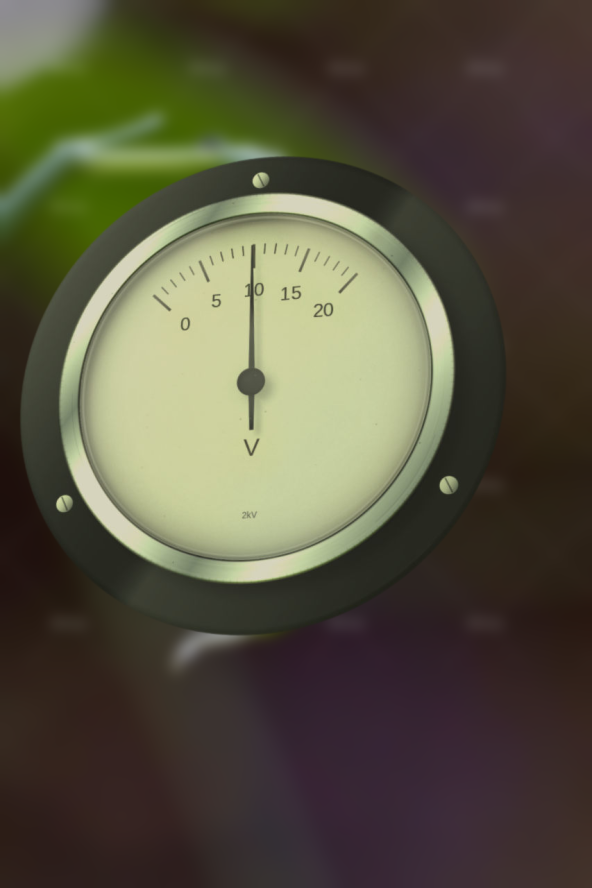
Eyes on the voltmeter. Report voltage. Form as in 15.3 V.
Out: 10 V
